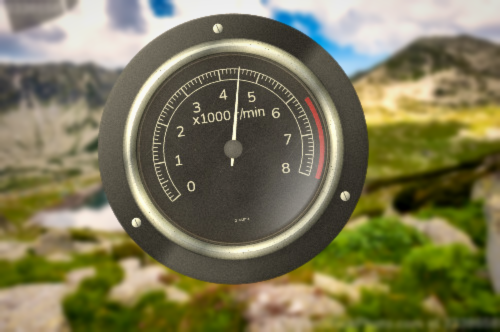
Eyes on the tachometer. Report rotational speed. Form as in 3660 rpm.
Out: 4500 rpm
